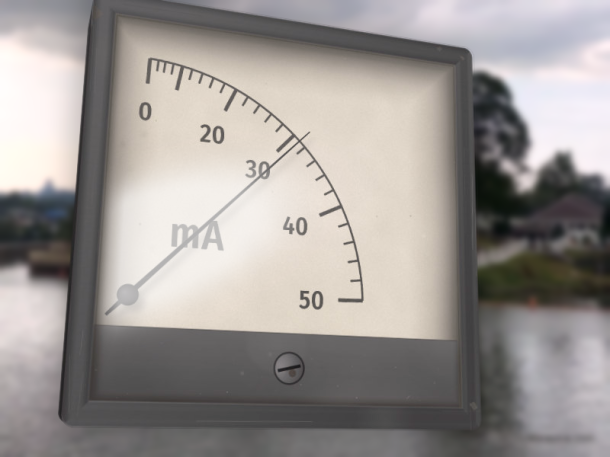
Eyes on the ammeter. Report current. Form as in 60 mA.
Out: 31 mA
